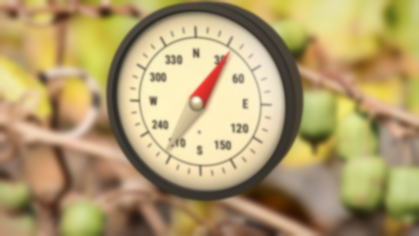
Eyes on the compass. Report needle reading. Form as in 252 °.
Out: 35 °
